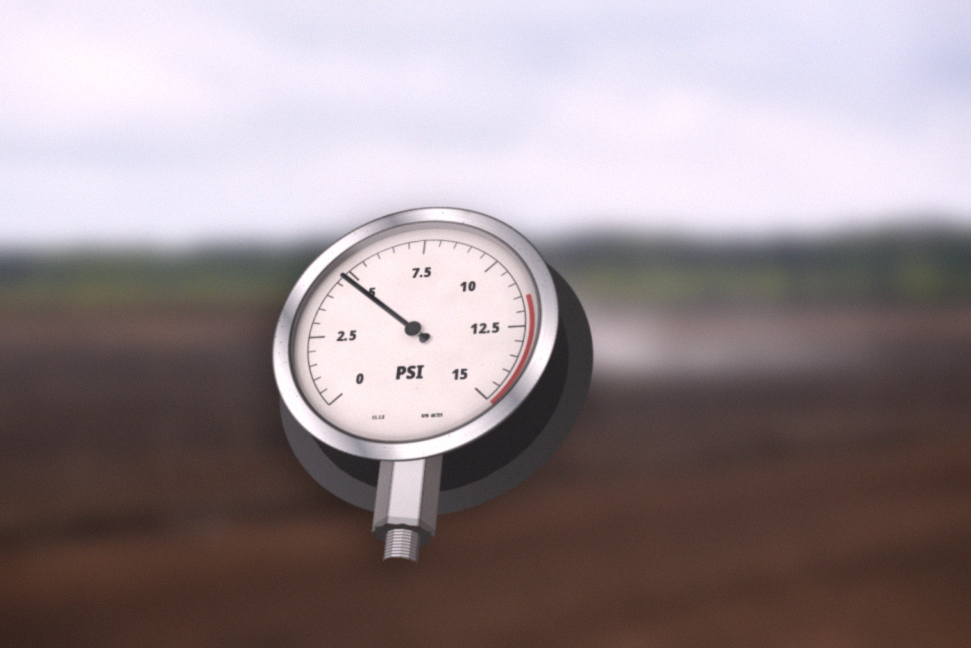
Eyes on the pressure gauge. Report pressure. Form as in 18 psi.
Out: 4.75 psi
